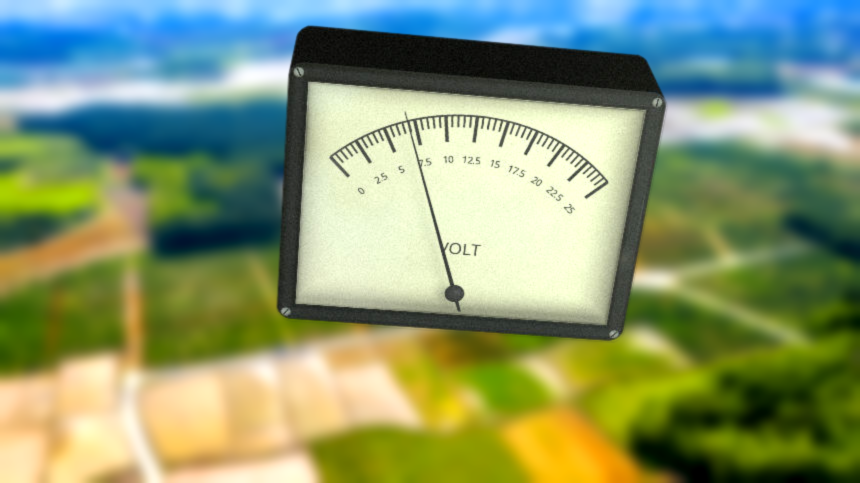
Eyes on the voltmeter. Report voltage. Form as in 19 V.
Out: 7 V
